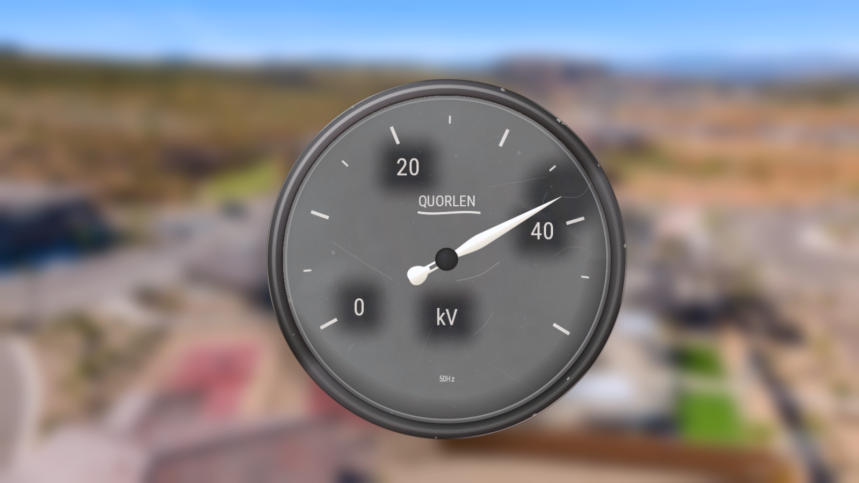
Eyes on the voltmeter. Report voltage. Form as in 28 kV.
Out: 37.5 kV
